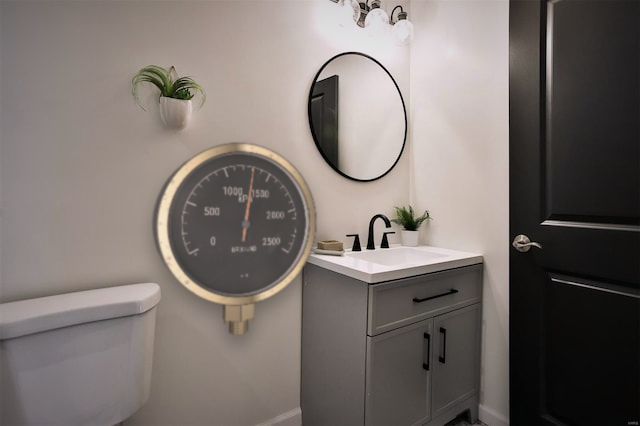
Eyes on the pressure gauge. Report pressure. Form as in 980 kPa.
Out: 1300 kPa
